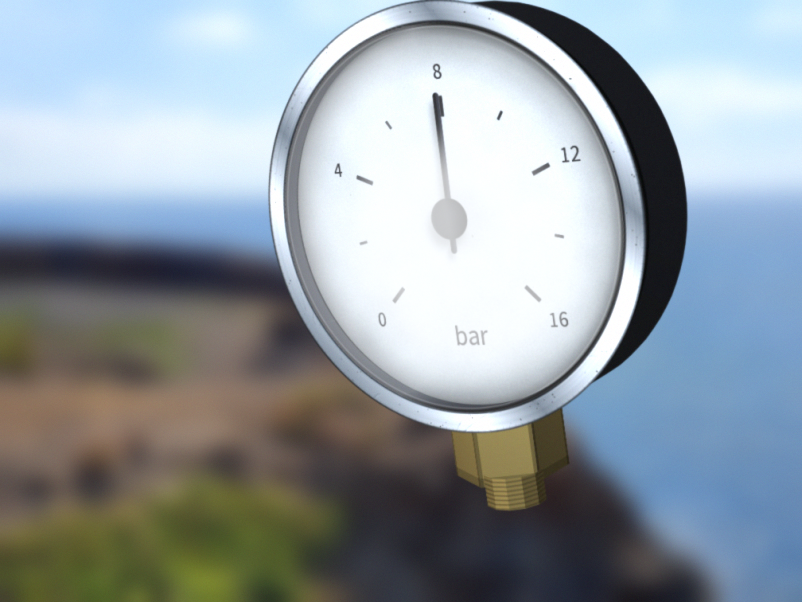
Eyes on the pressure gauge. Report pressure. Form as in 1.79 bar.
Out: 8 bar
